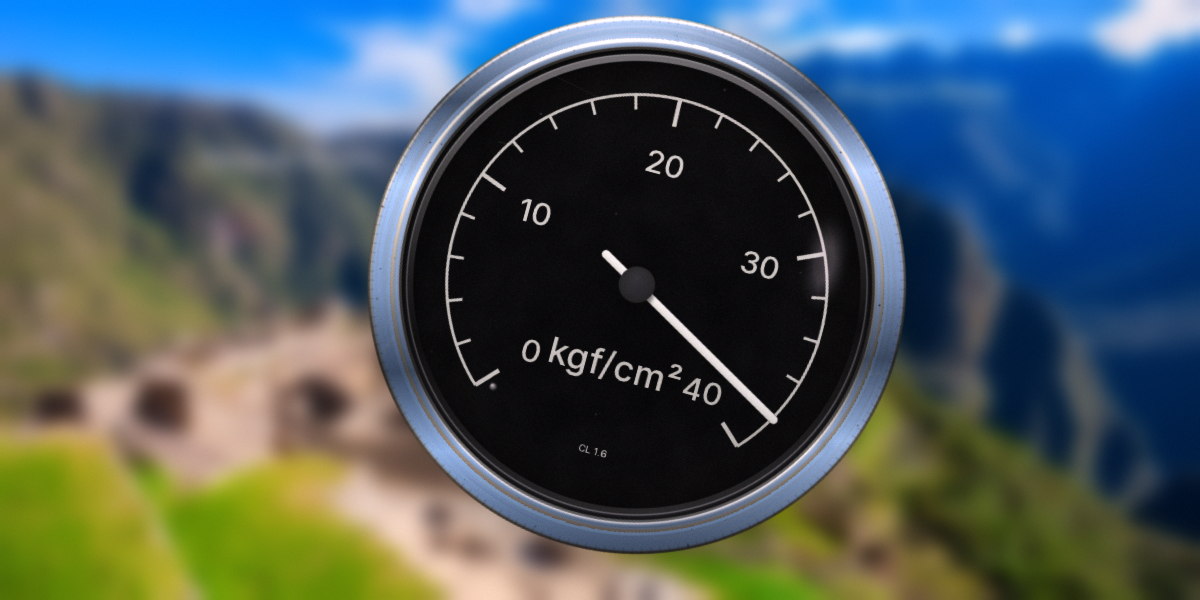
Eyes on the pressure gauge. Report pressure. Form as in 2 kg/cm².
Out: 38 kg/cm²
